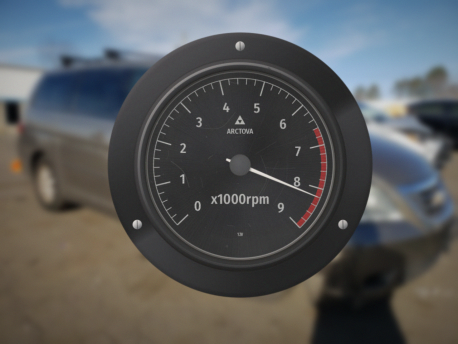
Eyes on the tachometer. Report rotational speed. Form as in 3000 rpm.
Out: 8200 rpm
